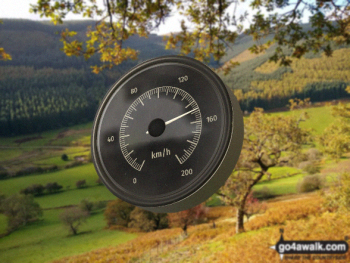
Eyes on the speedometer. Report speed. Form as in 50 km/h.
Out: 150 km/h
